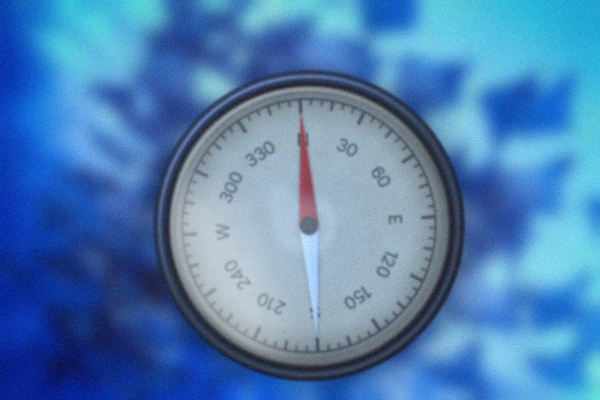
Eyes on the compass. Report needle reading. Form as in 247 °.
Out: 0 °
